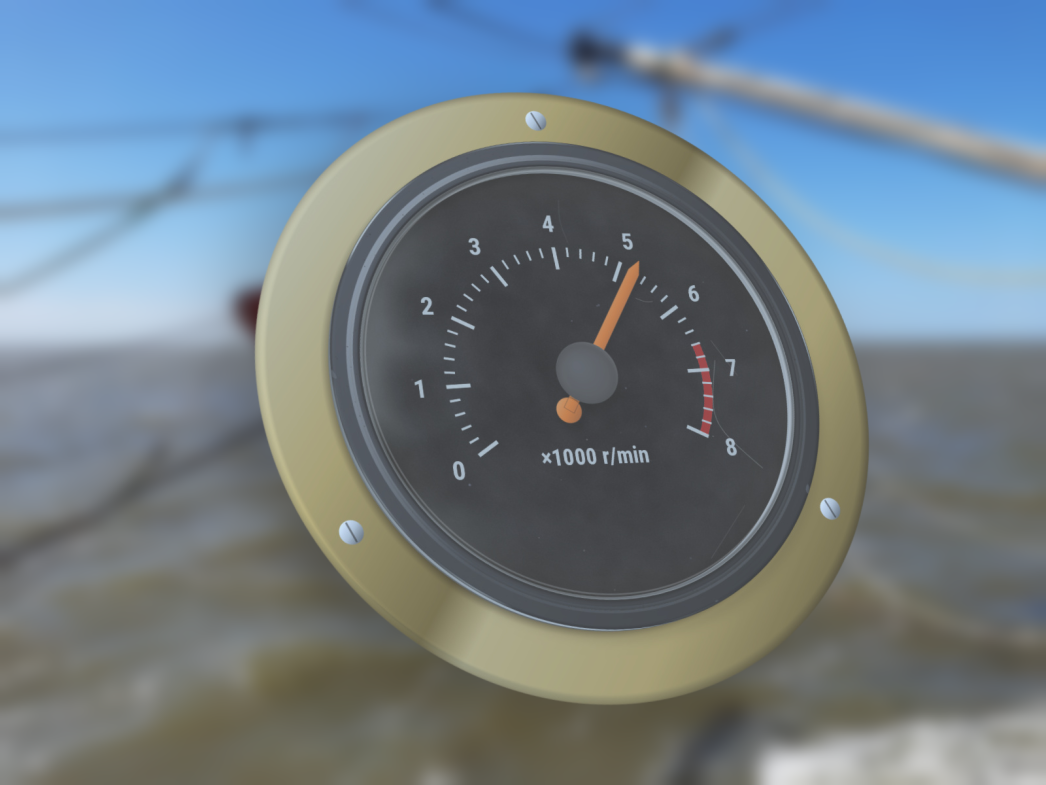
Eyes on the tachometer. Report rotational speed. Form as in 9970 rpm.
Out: 5200 rpm
